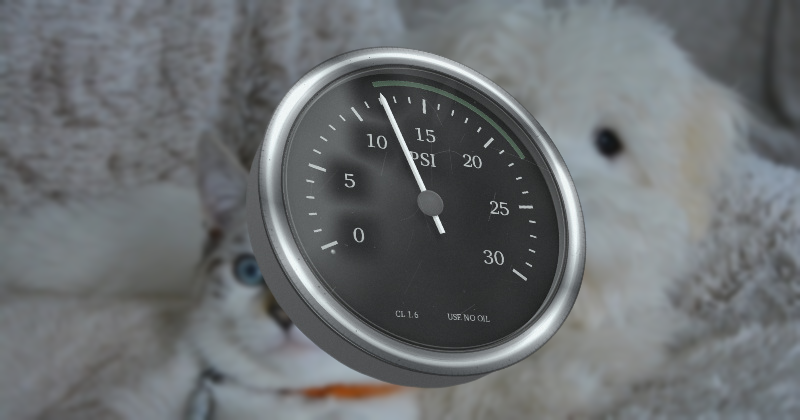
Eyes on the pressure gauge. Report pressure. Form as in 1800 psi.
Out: 12 psi
